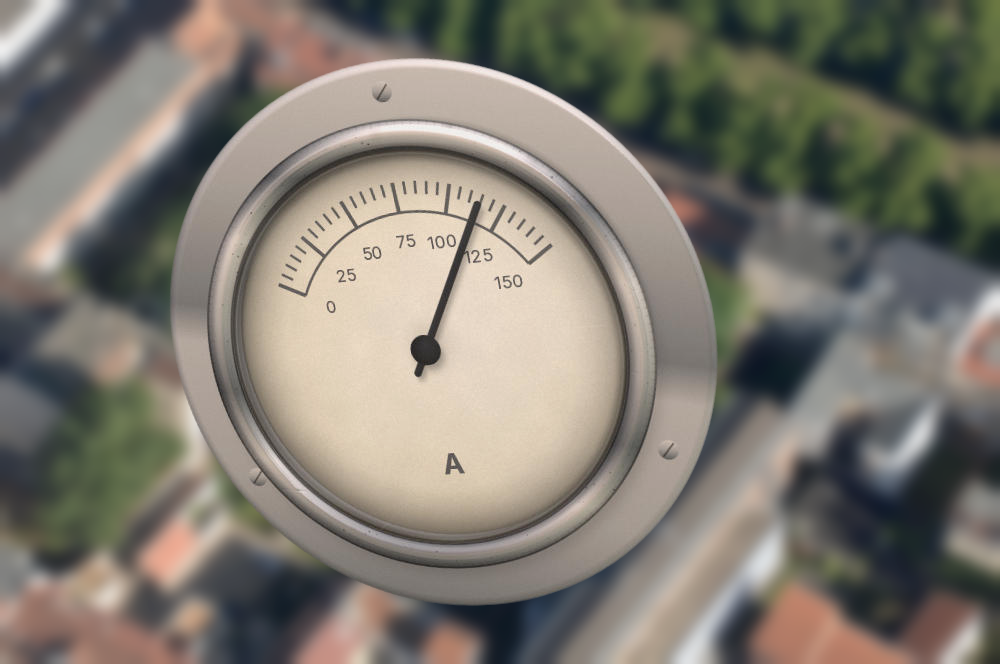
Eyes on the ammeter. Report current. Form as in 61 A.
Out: 115 A
